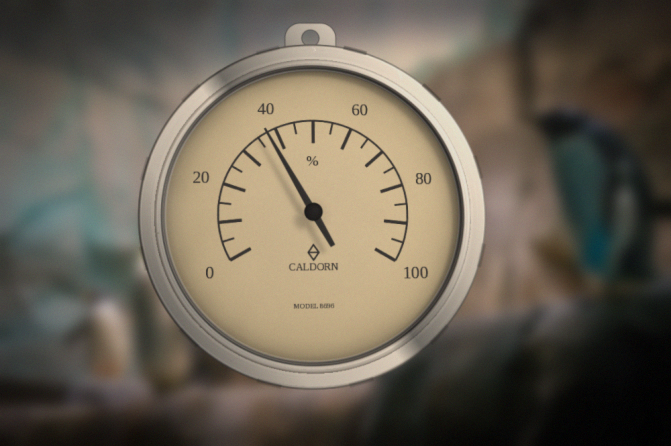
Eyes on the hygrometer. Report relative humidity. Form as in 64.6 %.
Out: 37.5 %
